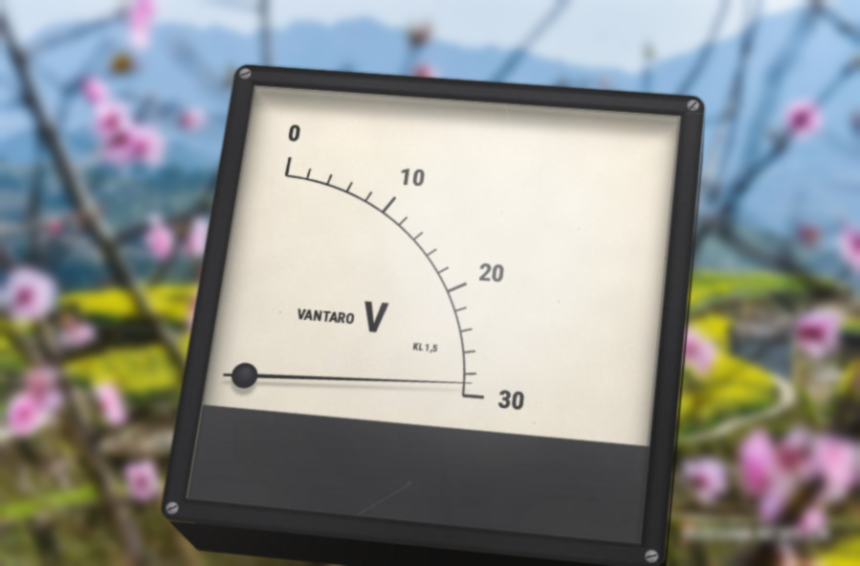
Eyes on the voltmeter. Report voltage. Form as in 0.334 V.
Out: 29 V
